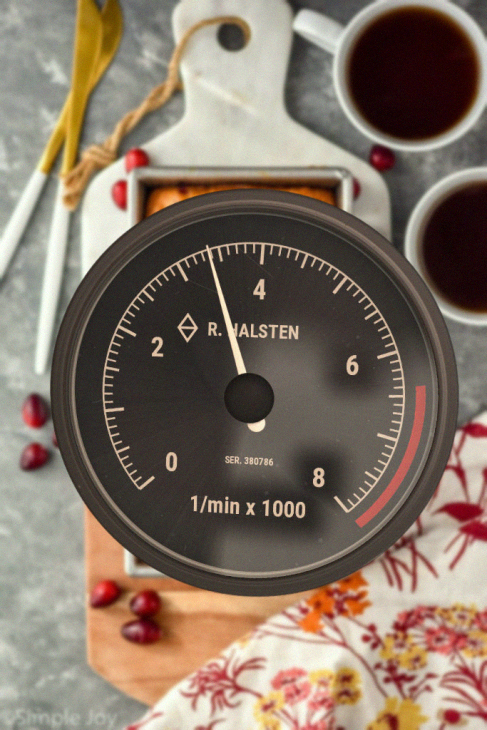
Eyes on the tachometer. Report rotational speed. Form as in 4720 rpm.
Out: 3400 rpm
